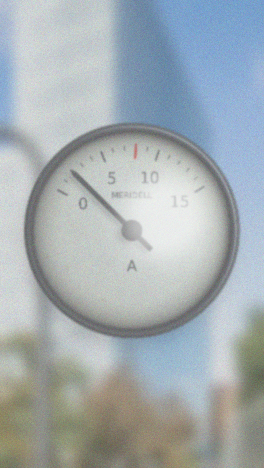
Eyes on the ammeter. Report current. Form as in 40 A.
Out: 2 A
